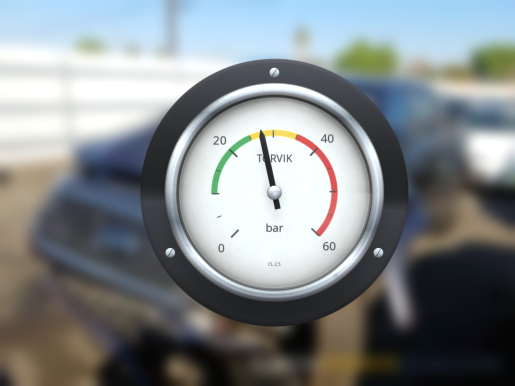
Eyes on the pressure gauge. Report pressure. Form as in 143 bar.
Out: 27.5 bar
